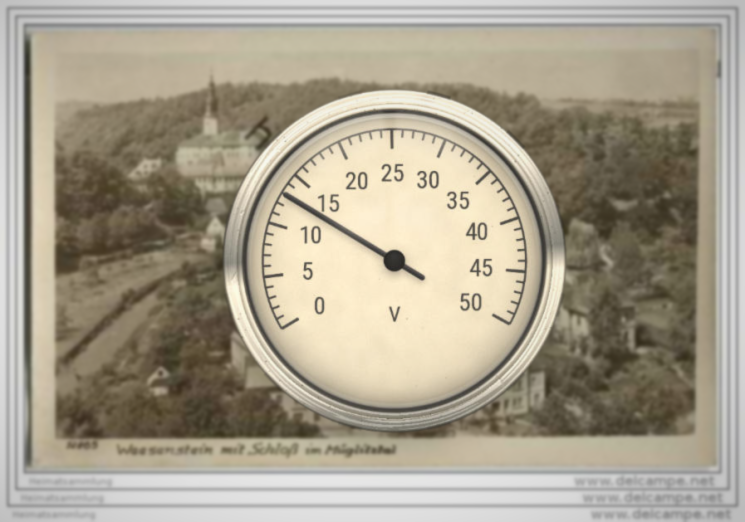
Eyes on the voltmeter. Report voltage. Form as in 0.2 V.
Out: 13 V
